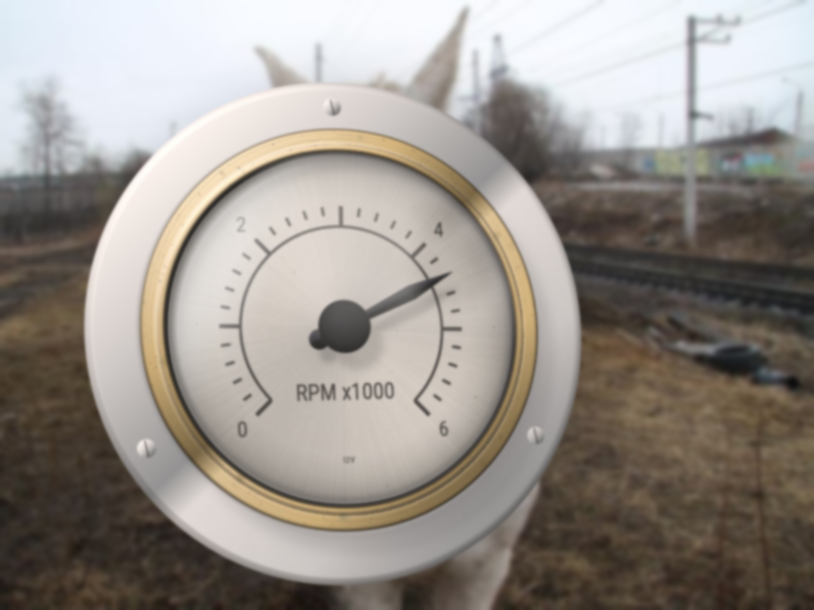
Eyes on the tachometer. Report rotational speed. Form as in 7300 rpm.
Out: 4400 rpm
